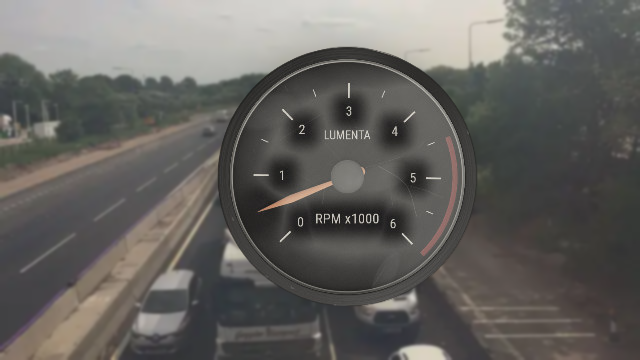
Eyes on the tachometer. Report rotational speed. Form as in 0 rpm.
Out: 500 rpm
